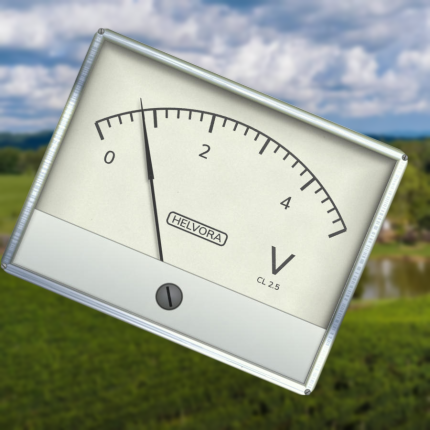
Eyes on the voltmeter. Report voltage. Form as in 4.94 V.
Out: 0.8 V
